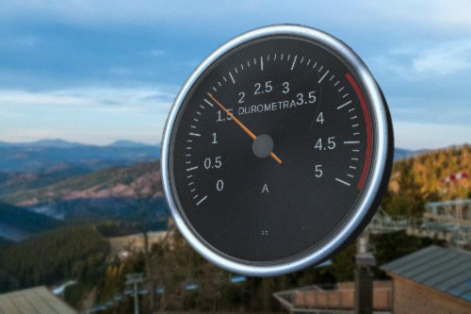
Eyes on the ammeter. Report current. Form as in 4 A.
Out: 1.6 A
